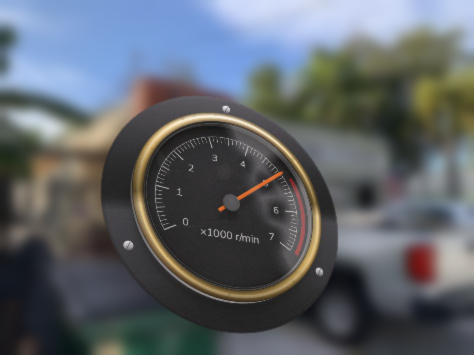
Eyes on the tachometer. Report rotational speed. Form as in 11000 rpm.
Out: 5000 rpm
